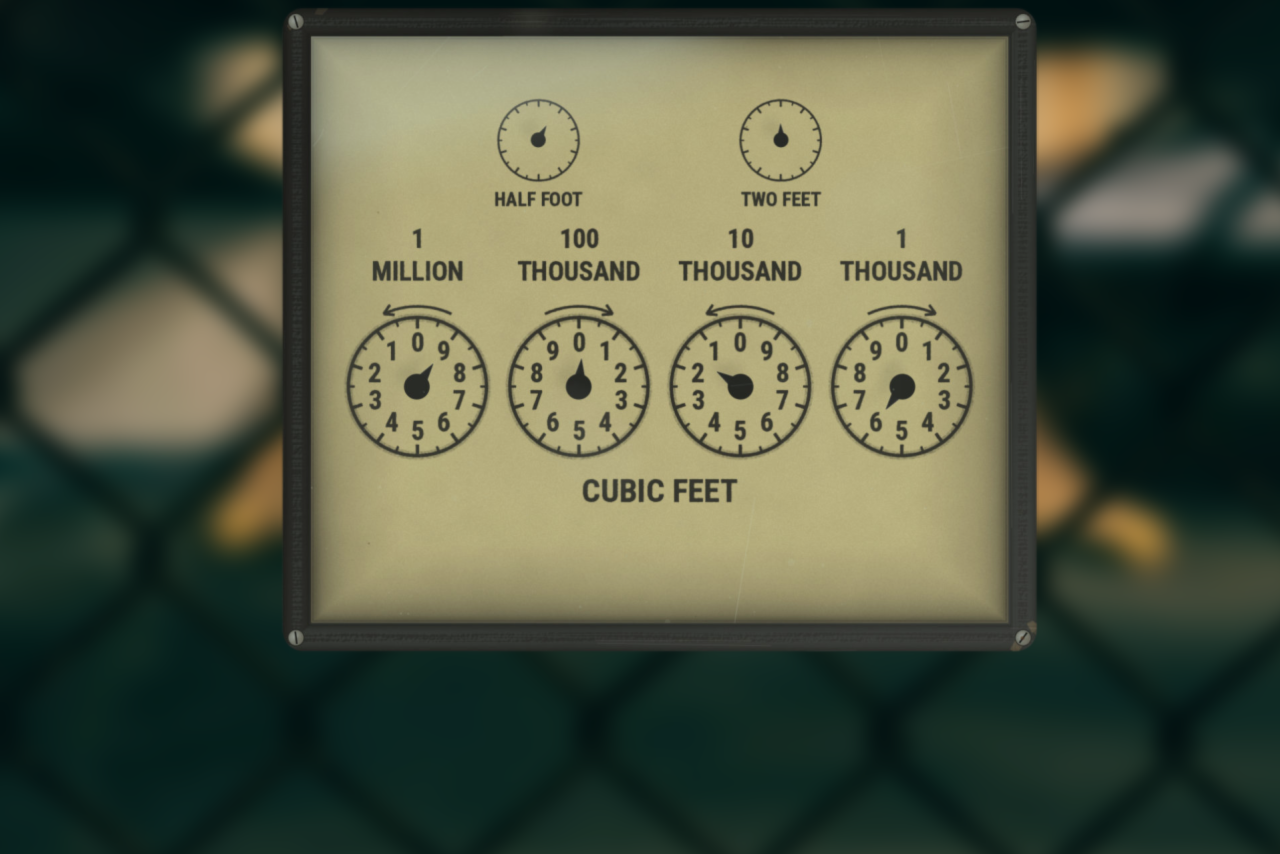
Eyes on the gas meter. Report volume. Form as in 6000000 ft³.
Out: 901600 ft³
